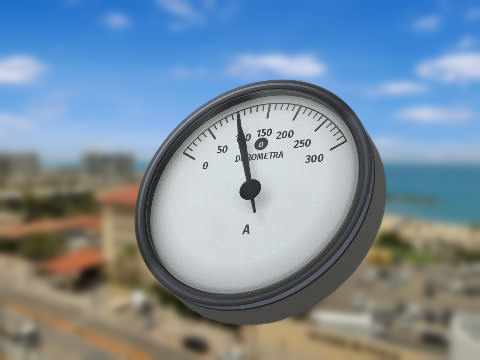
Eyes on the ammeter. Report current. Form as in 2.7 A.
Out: 100 A
